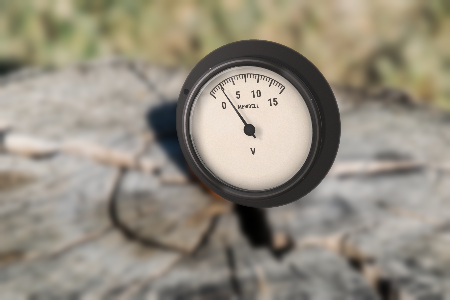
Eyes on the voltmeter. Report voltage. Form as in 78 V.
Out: 2.5 V
